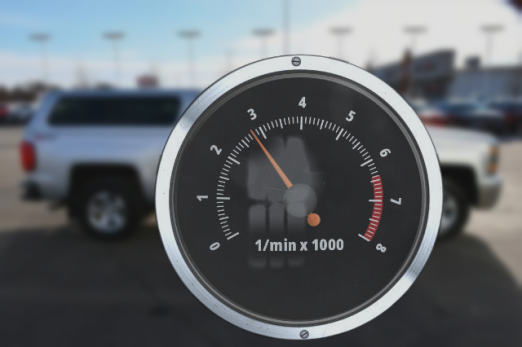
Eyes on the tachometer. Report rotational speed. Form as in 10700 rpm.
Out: 2800 rpm
